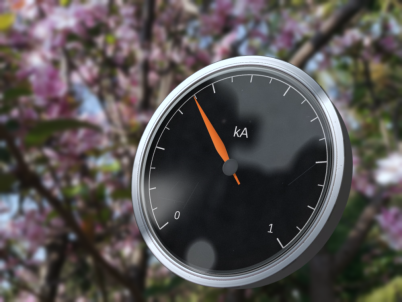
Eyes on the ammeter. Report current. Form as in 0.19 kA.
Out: 0.35 kA
